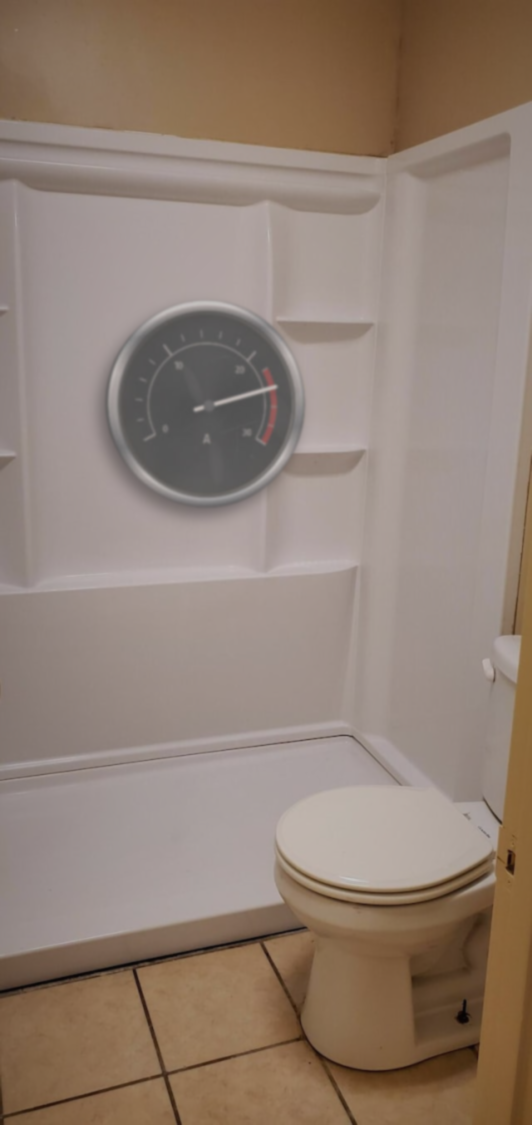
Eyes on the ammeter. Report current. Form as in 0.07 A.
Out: 24 A
